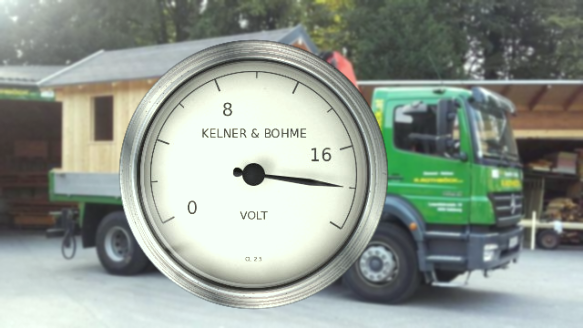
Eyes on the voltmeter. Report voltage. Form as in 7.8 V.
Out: 18 V
